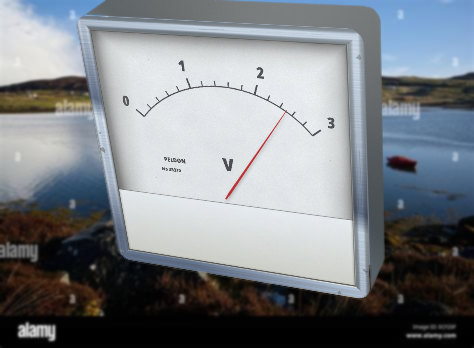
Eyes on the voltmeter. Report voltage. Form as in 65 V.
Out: 2.5 V
